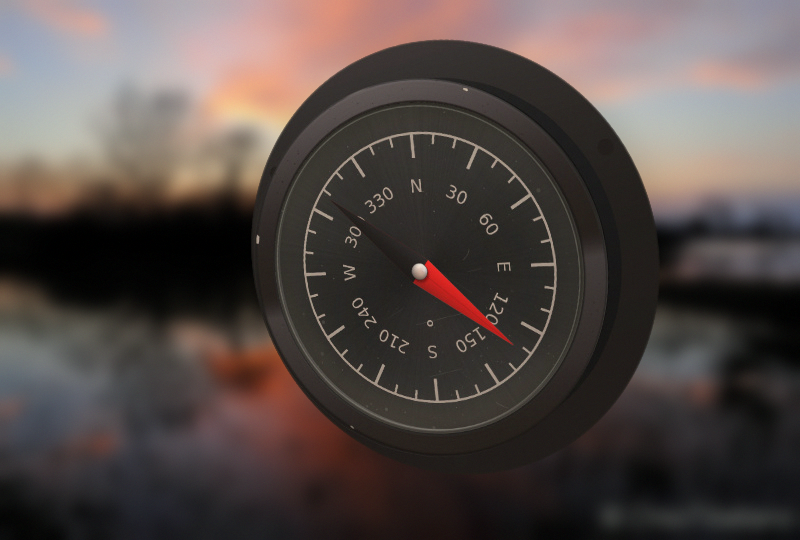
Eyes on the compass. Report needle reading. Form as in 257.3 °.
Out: 130 °
